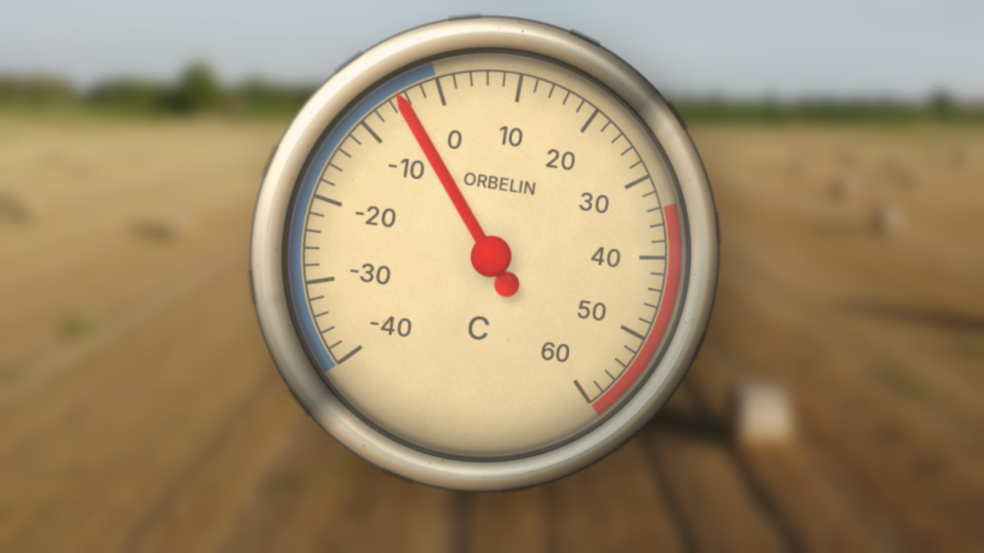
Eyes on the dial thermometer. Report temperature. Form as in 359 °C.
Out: -5 °C
